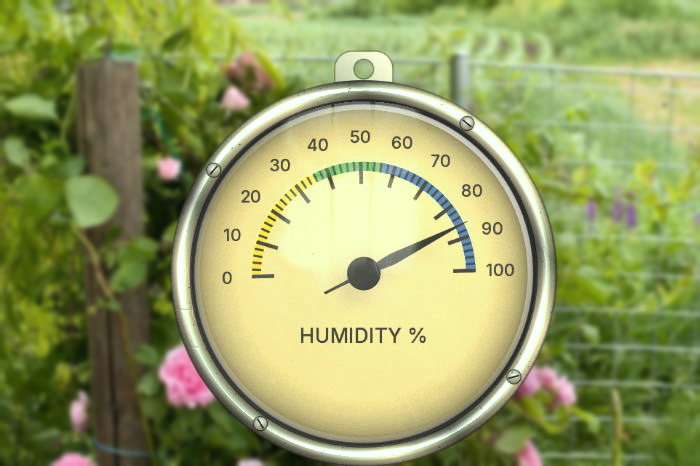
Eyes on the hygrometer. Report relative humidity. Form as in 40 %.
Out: 86 %
